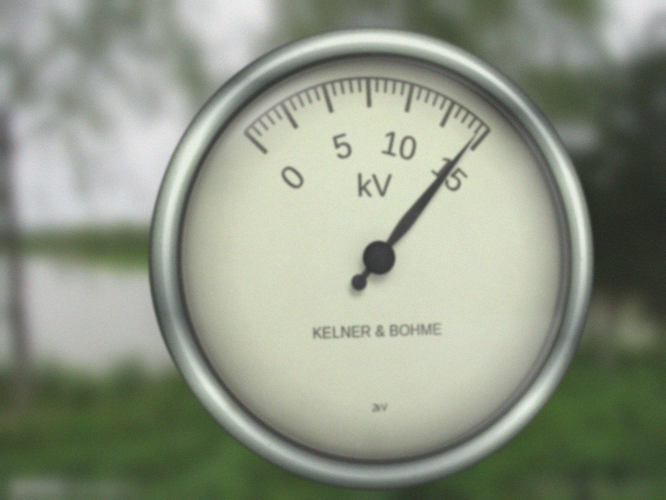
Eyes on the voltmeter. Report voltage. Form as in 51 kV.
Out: 14.5 kV
